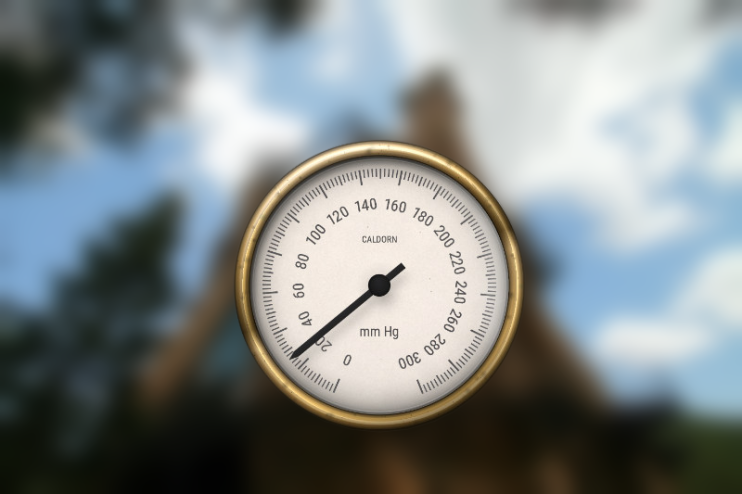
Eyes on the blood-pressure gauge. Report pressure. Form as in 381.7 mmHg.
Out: 26 mmHg
